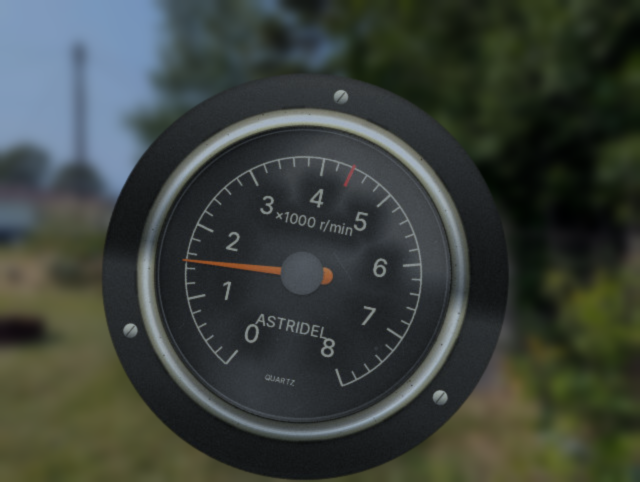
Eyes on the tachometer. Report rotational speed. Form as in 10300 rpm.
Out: 1500 rpm
